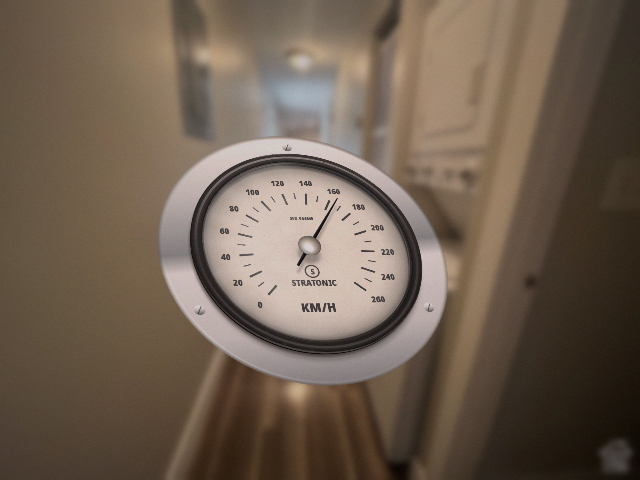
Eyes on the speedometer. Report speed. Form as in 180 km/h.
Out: 165 km/h
